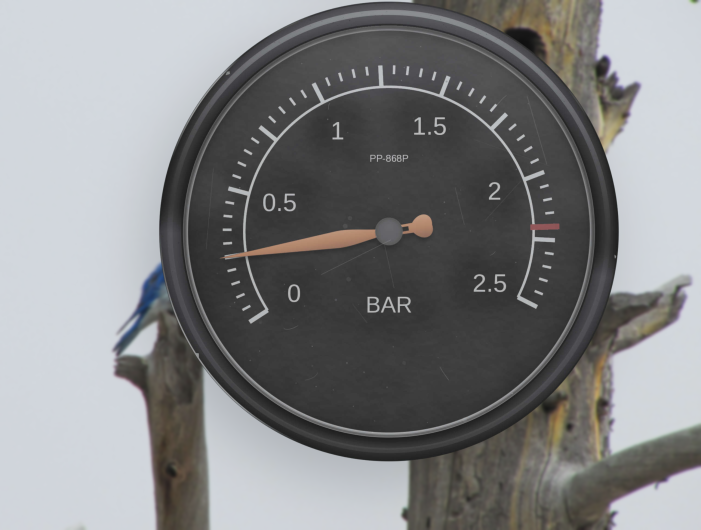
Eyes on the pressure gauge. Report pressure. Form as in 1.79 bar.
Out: 0.25 bar
